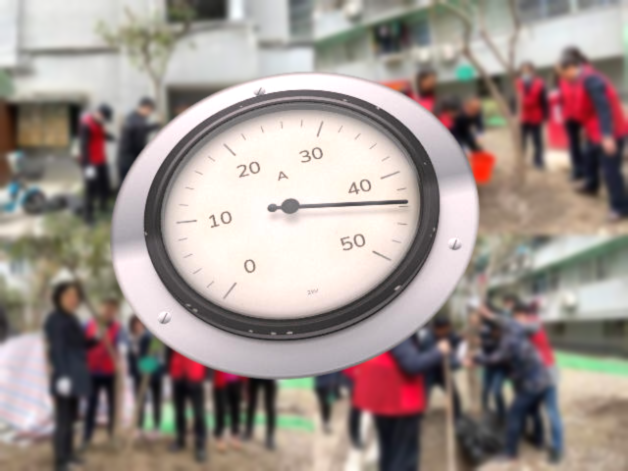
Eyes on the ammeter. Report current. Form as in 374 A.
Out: 44 A
